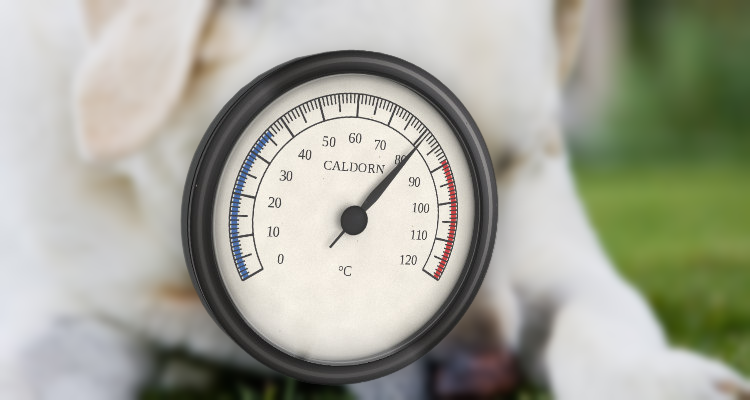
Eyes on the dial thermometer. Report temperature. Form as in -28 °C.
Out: 80 °C
